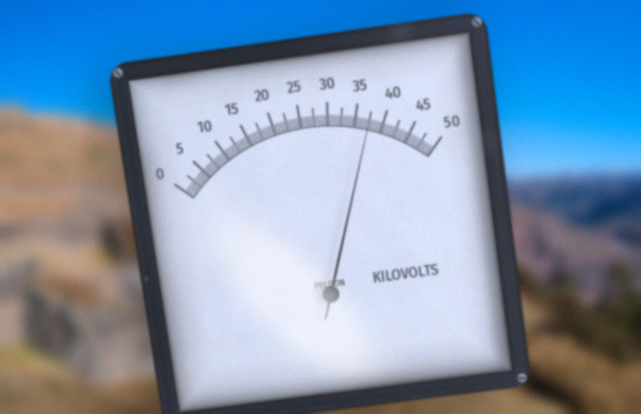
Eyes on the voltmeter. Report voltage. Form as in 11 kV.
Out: 37.5 kV
